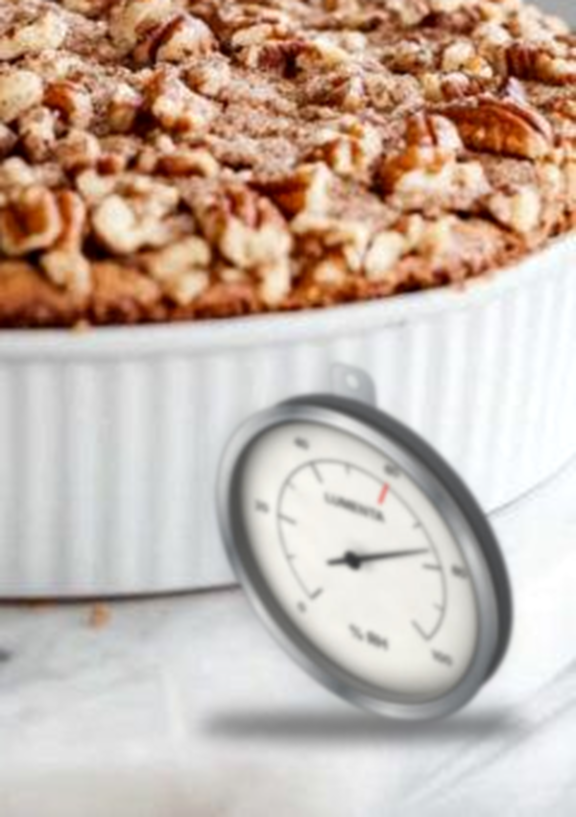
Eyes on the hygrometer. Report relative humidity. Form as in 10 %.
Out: 75 %
